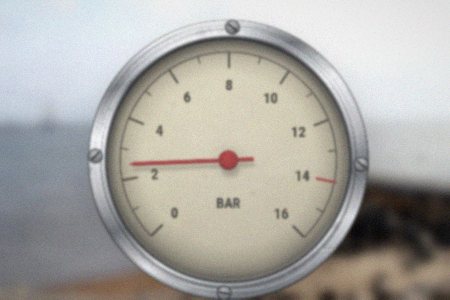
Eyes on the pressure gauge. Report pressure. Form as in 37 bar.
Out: 2.5 bar
